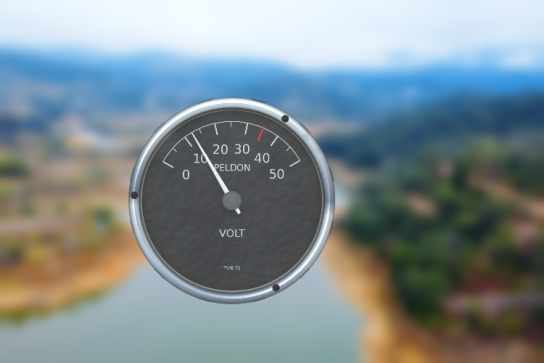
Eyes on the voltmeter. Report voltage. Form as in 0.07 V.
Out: 12.5 V
